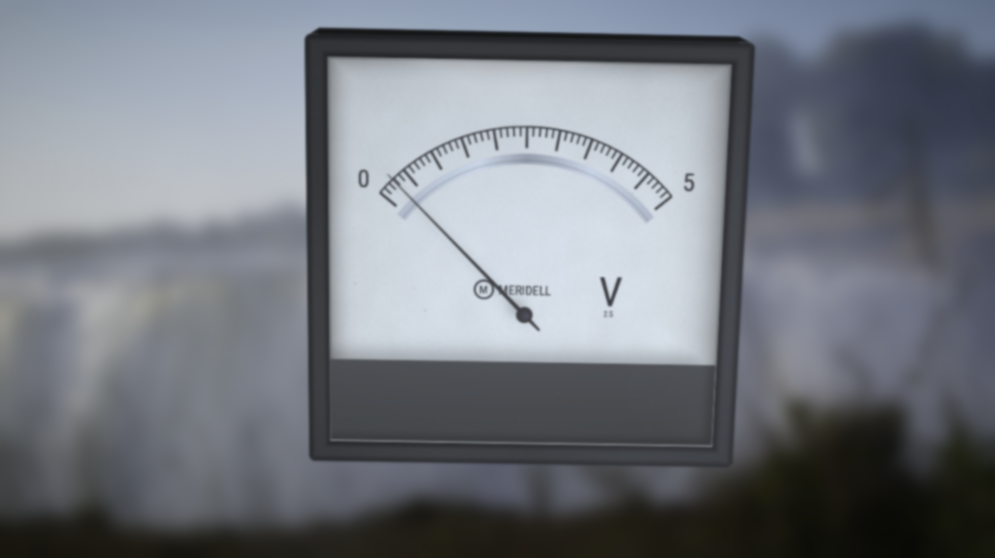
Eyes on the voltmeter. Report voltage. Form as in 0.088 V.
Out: 0.3 V
